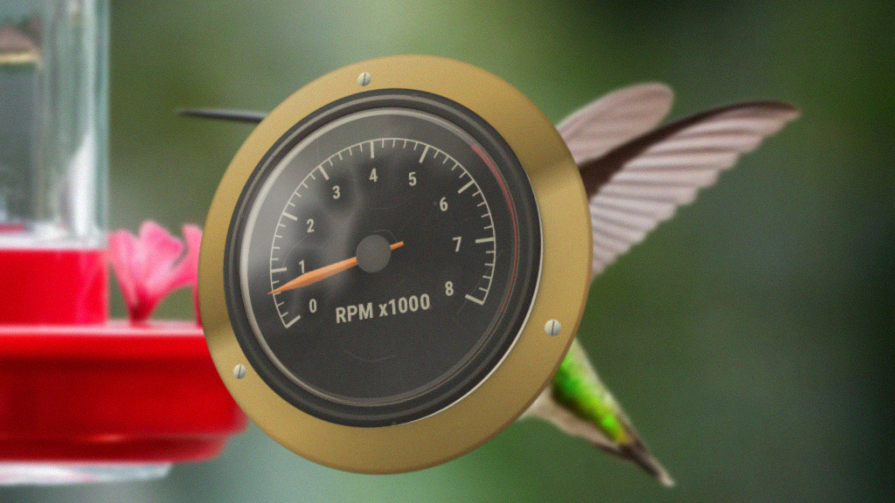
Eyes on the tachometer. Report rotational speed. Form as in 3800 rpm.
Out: 600 rpm
